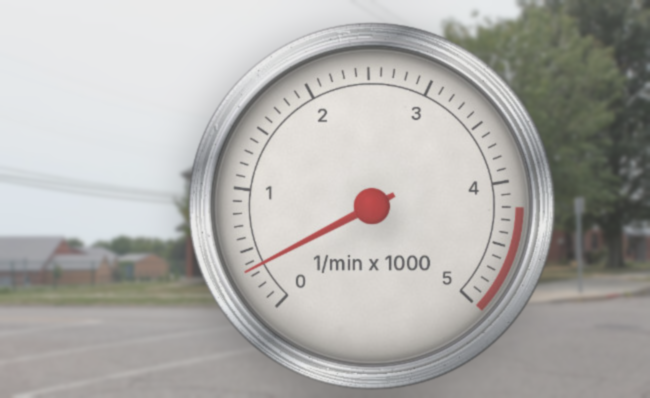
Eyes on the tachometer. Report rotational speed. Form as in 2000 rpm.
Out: 350 rpm
